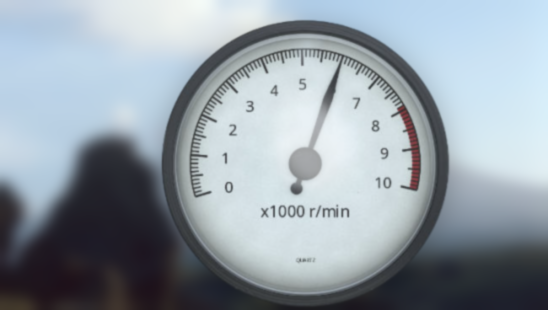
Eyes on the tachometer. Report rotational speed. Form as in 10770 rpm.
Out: 6000 rpm
